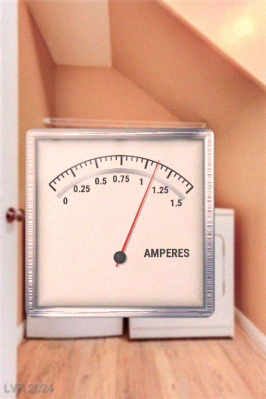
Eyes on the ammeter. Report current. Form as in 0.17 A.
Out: 1.1 A
